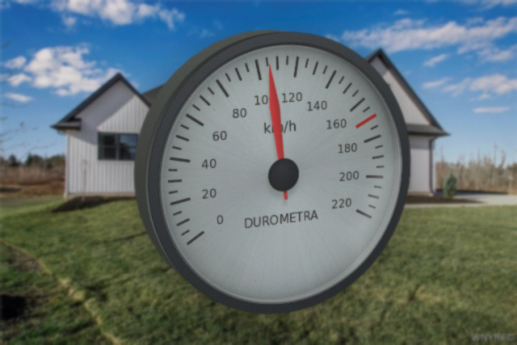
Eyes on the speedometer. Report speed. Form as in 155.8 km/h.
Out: 105 km/h
